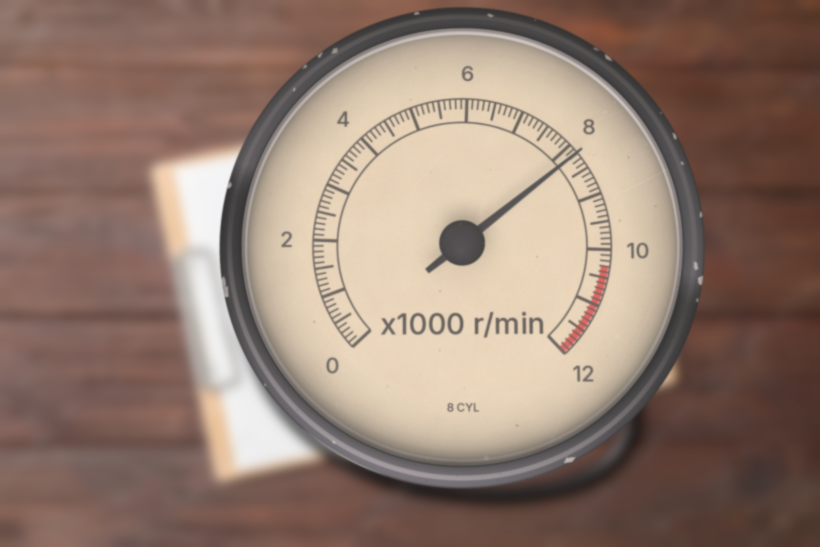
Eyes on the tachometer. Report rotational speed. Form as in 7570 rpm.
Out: 8200 rpm
